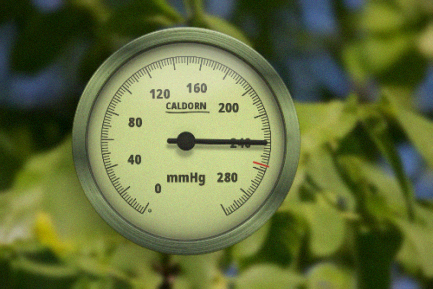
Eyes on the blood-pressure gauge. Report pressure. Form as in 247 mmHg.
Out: 240 mmHg
